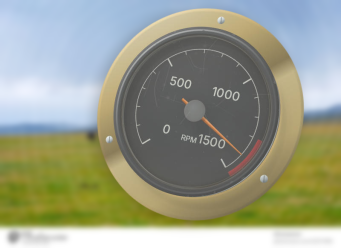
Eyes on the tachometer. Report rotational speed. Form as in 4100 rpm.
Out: 1400 rpm
